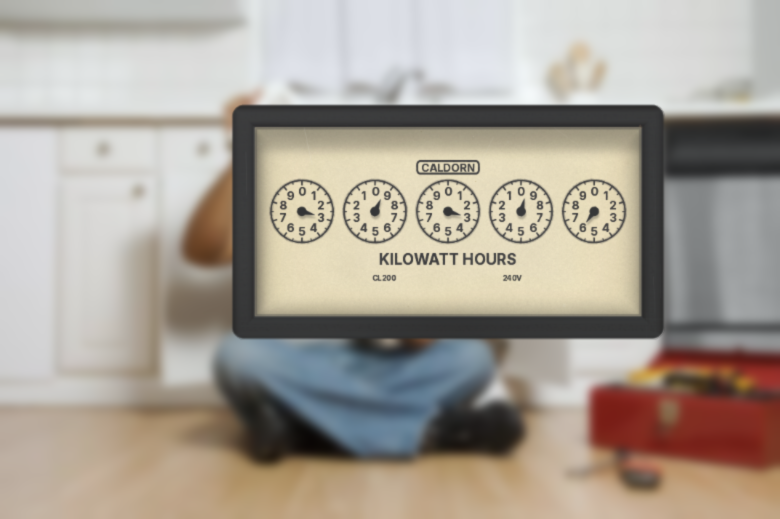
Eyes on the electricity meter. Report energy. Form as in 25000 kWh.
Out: 29296 kWh
